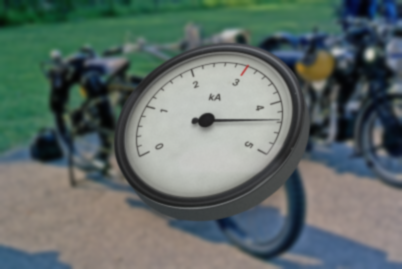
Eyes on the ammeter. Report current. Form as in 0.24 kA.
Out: 4.4 kA
